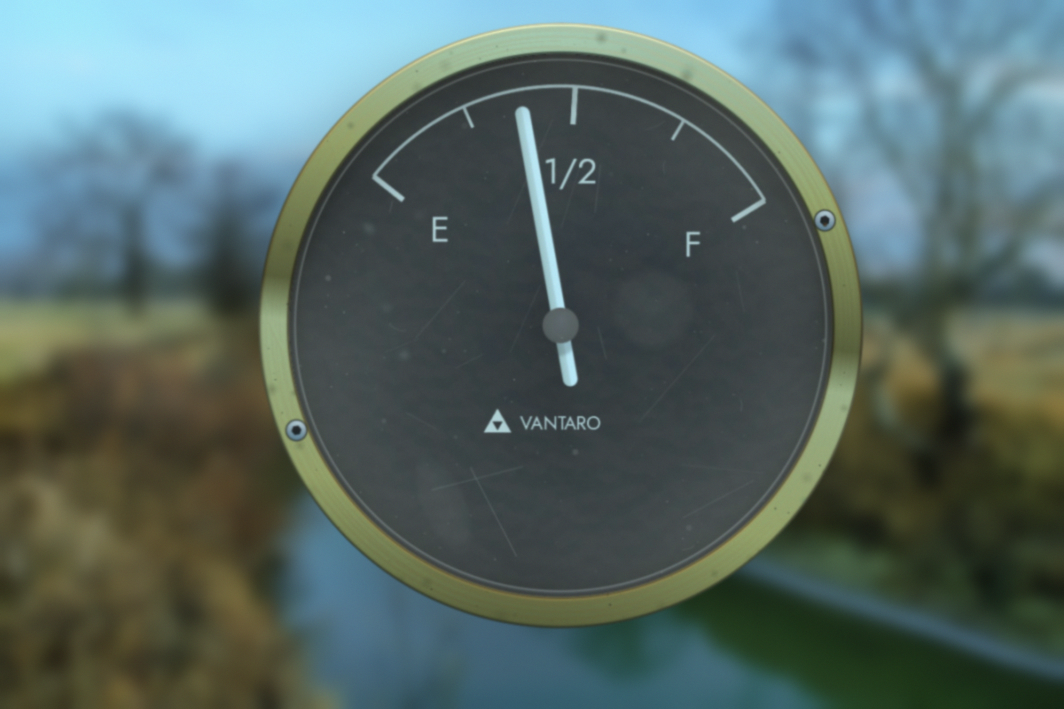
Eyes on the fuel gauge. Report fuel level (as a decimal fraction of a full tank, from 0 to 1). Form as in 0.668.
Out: 0.375
